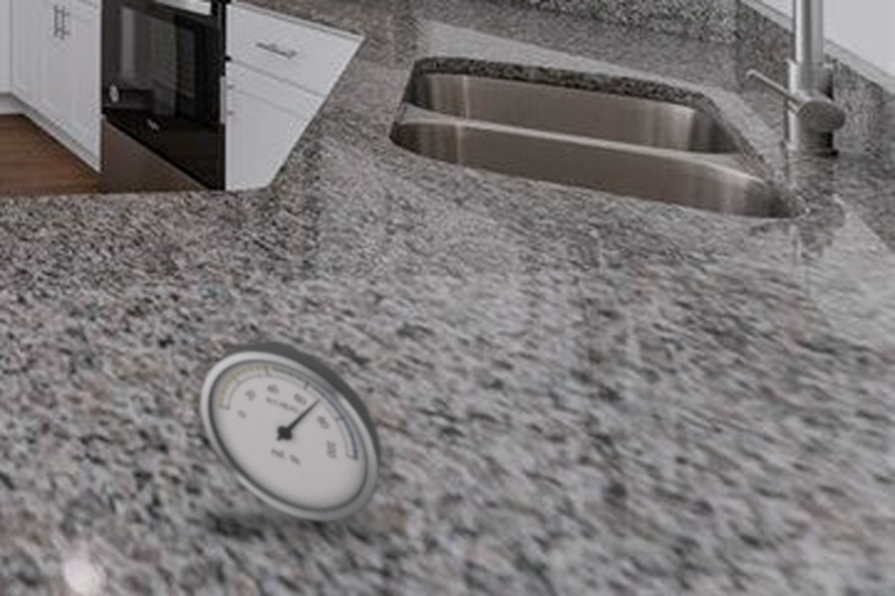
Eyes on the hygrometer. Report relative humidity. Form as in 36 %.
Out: 68 %
